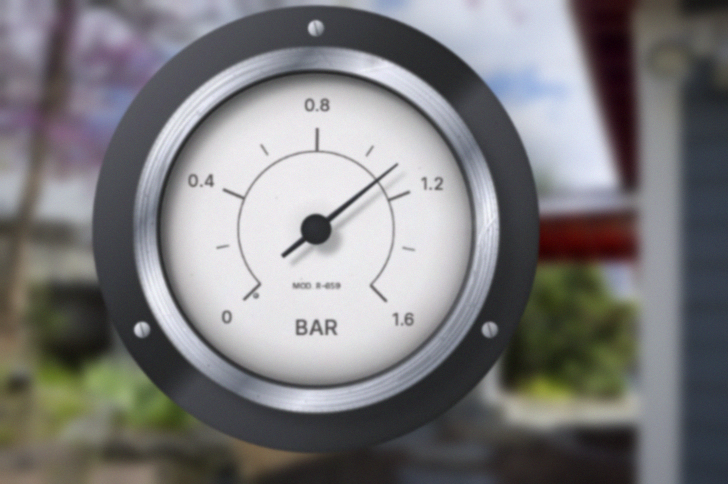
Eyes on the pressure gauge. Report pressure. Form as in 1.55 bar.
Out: 1.1 bar
